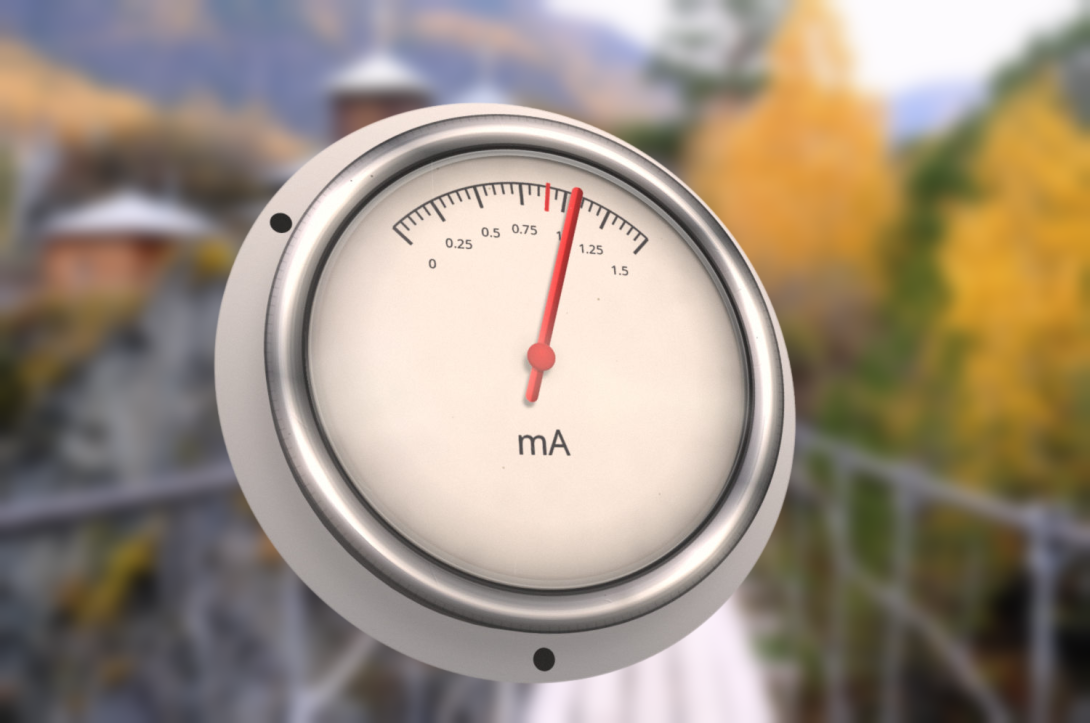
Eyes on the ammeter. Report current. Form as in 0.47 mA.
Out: 1.05 mA
